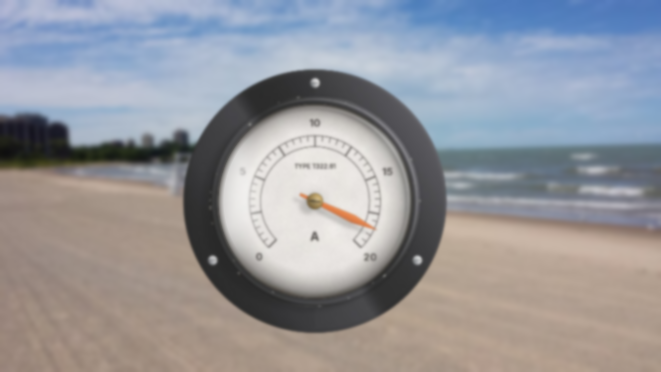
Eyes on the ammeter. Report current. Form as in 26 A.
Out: 18.5 A
